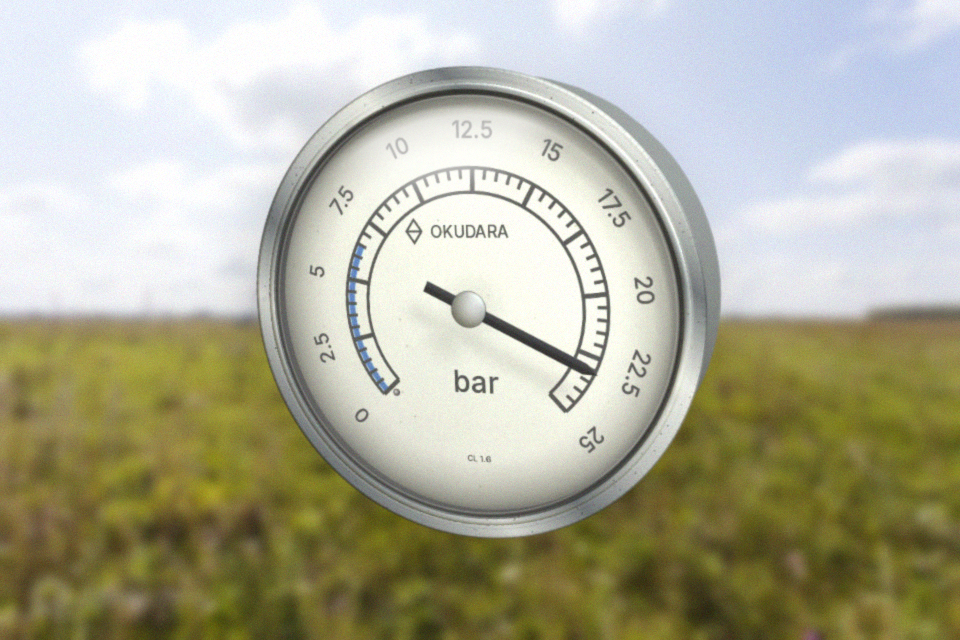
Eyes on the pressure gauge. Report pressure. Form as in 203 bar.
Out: 23 bar
